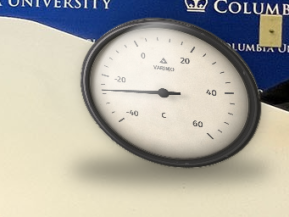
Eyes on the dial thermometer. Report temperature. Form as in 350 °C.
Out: -26 °C
